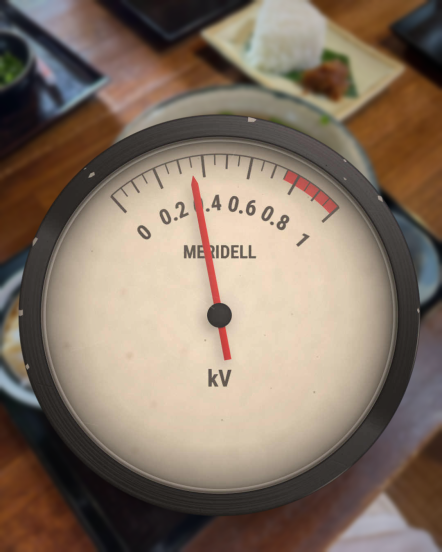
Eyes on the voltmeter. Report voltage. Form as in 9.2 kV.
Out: 0.35 kV
